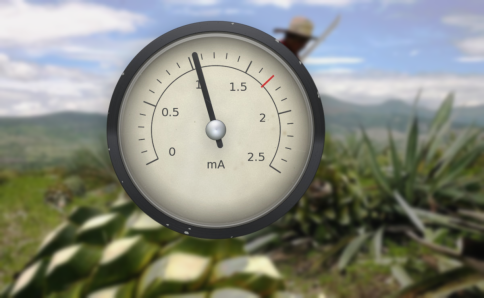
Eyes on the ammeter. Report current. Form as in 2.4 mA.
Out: 1.05 mA
